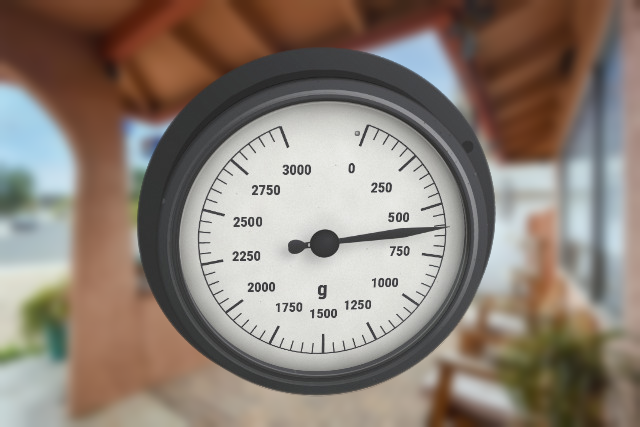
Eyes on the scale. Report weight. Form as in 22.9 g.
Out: 600 g
